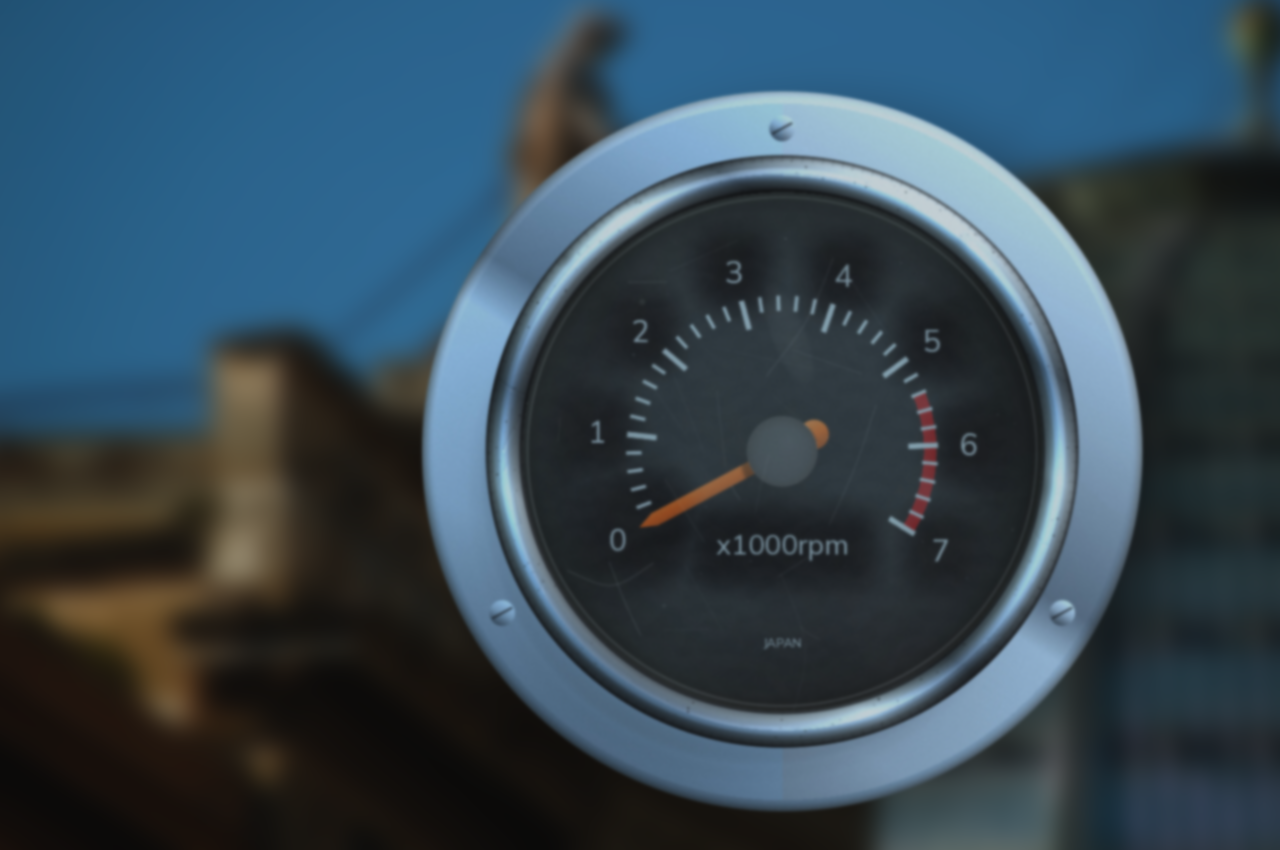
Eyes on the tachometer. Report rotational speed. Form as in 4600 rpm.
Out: 0 rpm
